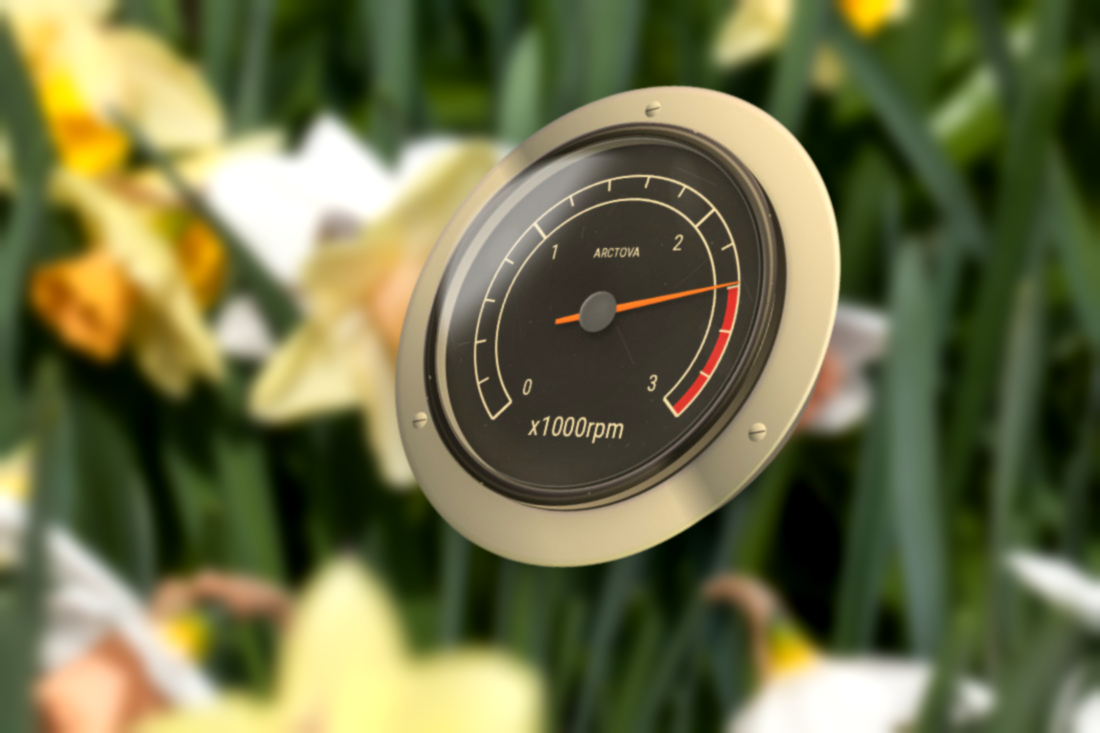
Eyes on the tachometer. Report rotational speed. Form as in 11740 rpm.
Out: 2400 rpm
